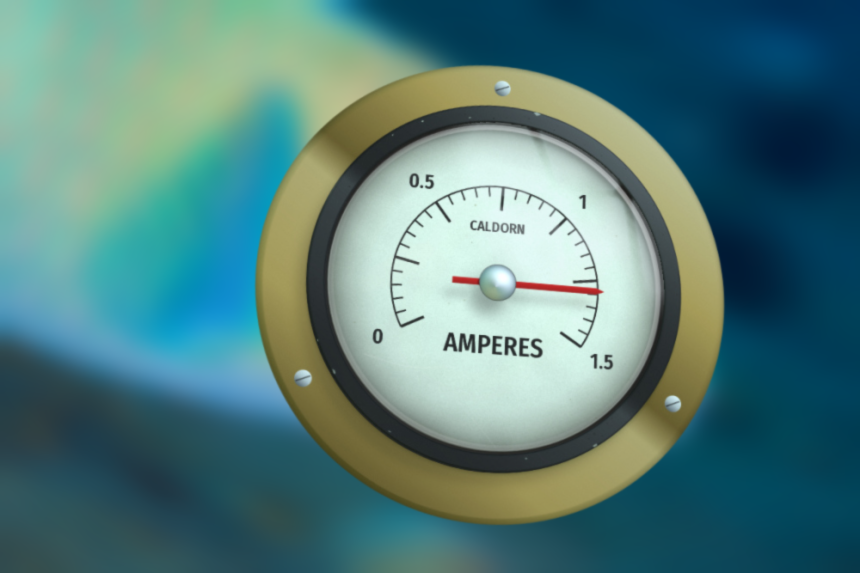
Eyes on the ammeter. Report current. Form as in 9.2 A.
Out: 1.3 A
